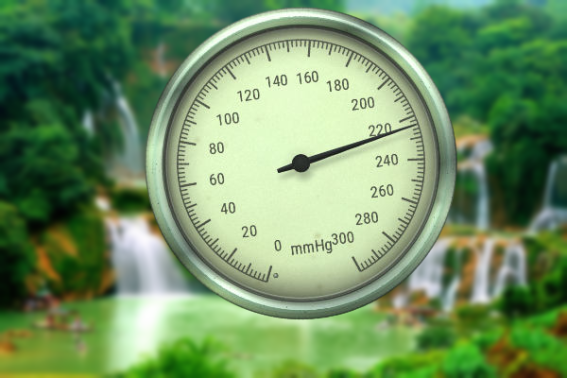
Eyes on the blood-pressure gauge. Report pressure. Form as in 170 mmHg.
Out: 224 mmHg
